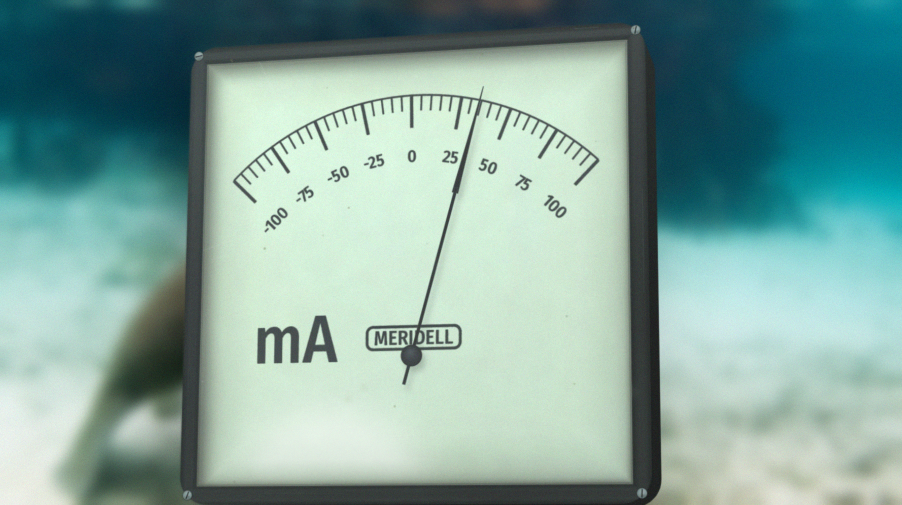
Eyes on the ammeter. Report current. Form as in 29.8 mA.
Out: 35 mA
